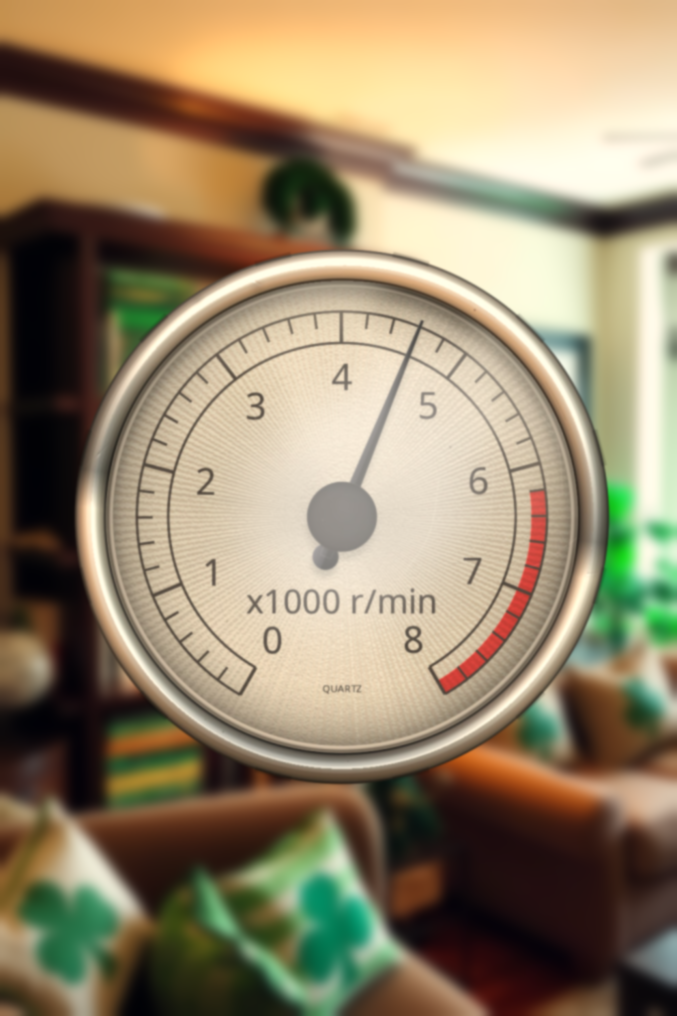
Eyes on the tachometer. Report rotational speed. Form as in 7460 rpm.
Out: 4600 rpm
